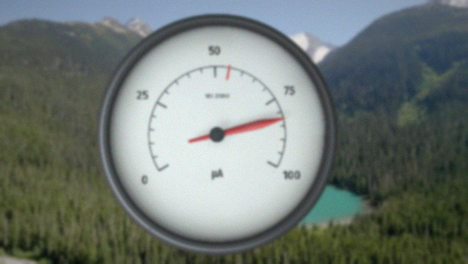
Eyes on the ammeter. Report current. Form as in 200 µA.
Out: 82.5 µA
